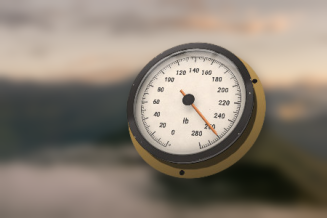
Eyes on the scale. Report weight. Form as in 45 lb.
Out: 260 lb
